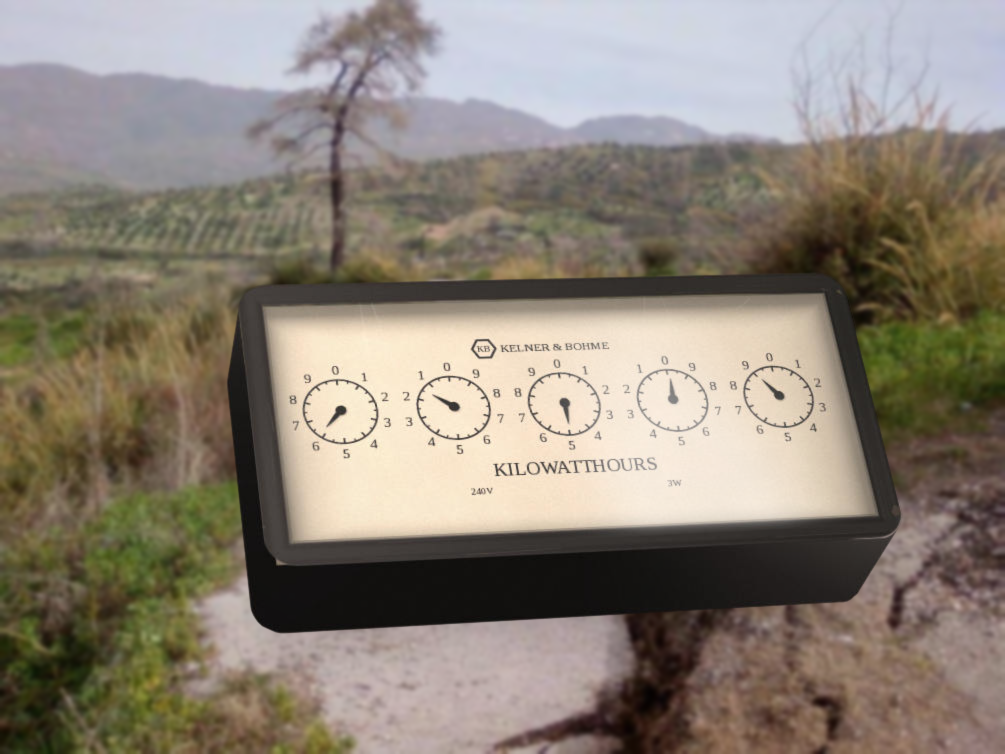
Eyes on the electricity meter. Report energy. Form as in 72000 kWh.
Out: 61499 kWh
